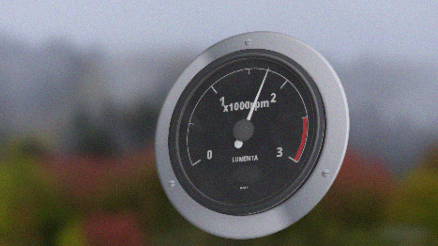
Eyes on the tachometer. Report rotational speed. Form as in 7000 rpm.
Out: 1750 rpm
